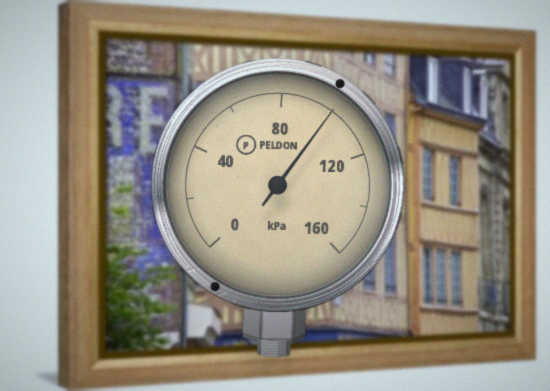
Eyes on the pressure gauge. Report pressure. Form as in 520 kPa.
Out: 100 kPa
